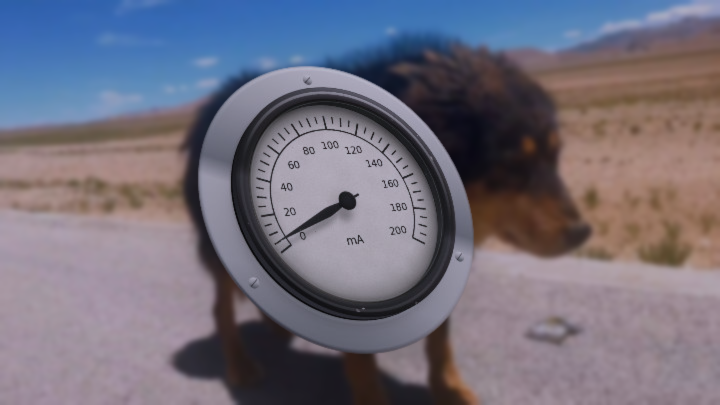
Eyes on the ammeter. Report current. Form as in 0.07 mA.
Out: 5 mA
